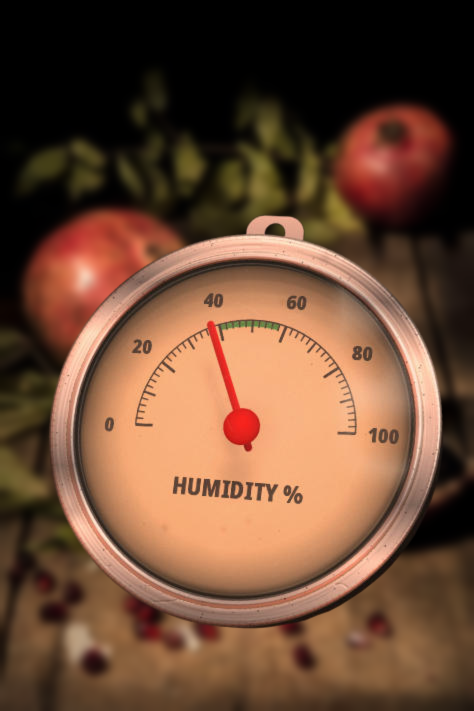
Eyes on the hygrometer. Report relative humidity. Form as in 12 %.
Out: 38 %
